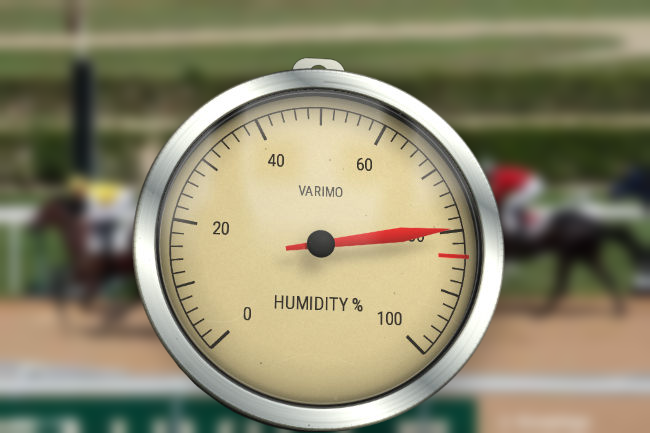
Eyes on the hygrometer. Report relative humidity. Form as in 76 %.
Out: 80 %
